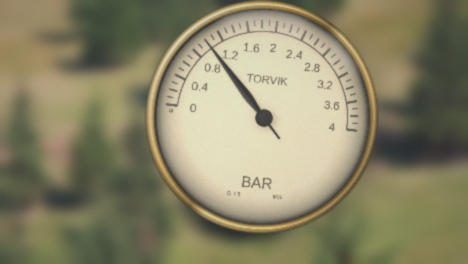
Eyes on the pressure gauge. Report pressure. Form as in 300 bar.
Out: 1 bar
